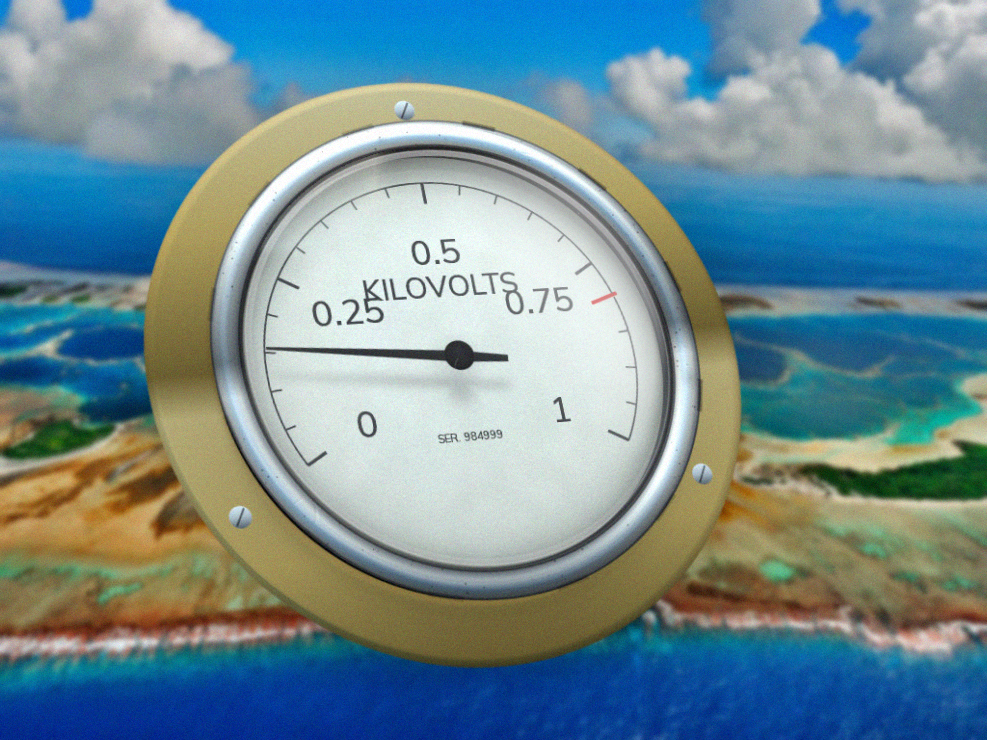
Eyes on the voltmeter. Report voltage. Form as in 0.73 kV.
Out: 0.15 kV
